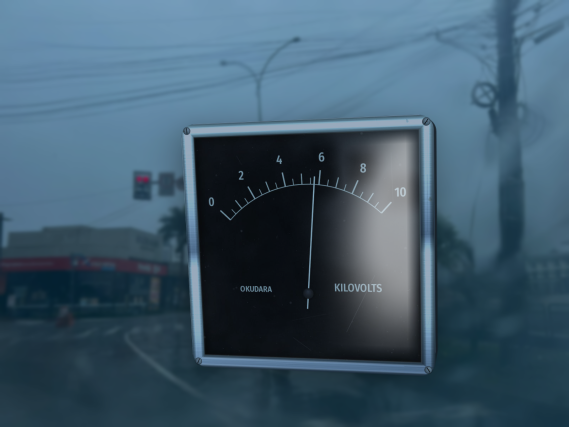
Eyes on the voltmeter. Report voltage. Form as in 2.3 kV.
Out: 5.75 kV
